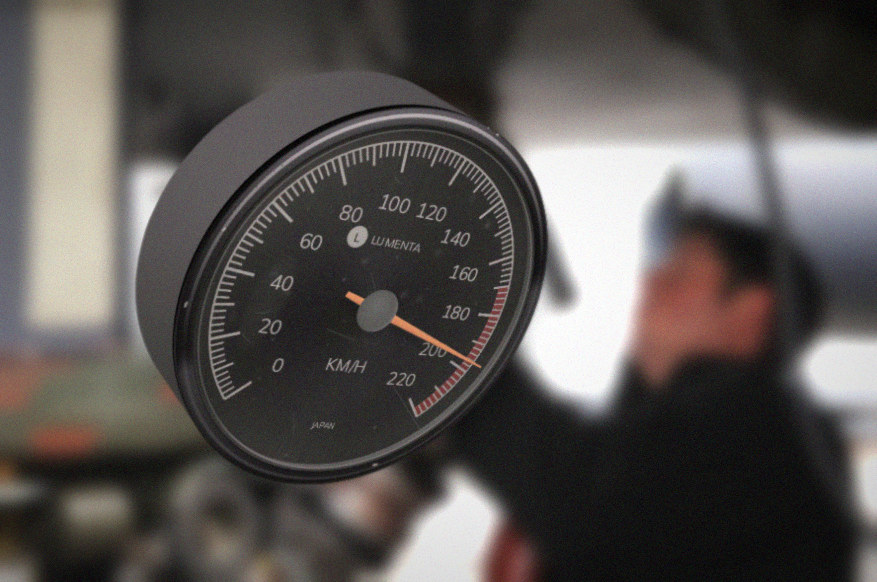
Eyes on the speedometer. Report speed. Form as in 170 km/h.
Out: 196 km/h
